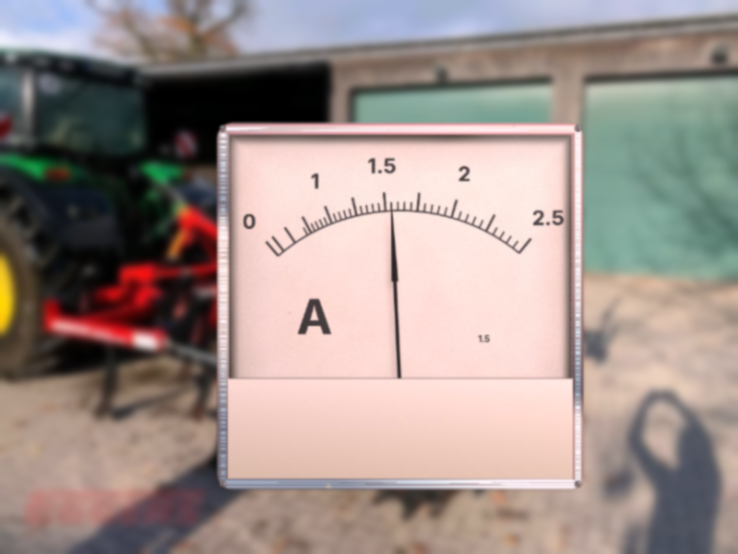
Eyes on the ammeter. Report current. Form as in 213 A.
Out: 1.55 A
